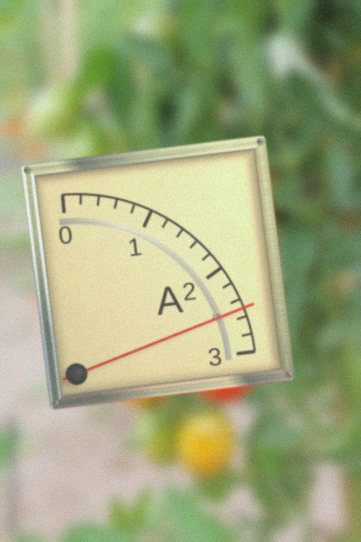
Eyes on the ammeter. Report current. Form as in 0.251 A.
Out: 2.5 A
